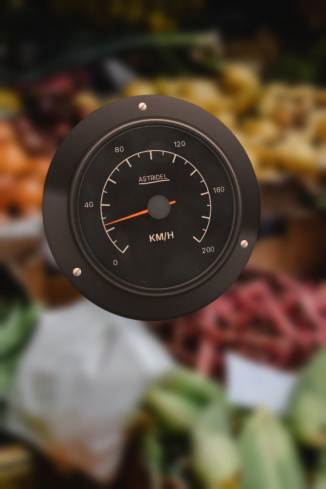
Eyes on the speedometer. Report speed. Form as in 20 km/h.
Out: 25 km/h
